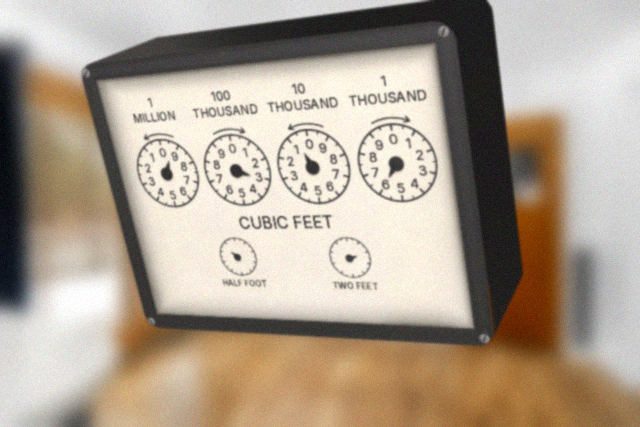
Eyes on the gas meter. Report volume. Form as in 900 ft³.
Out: 930600 ft³
